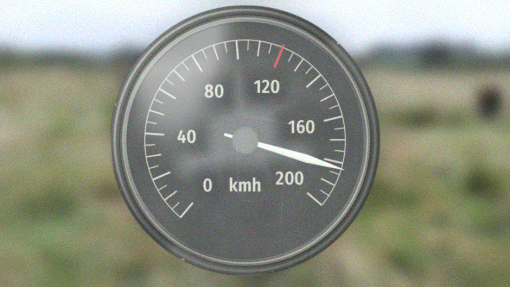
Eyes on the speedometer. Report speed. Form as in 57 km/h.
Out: 182.5 km/h
